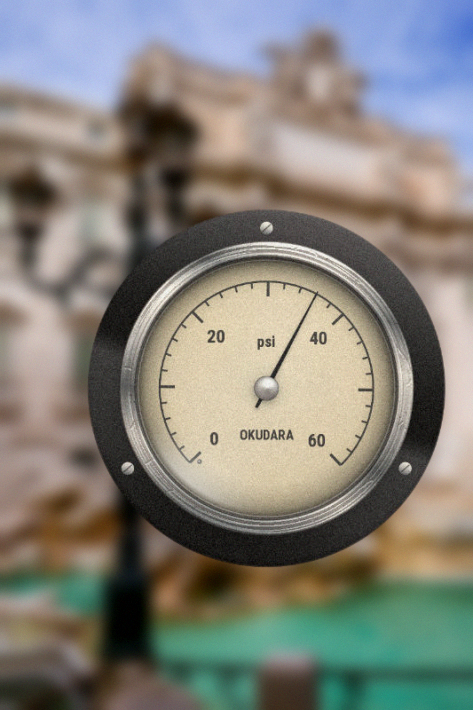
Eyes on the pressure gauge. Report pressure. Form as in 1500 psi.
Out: 36 psi
